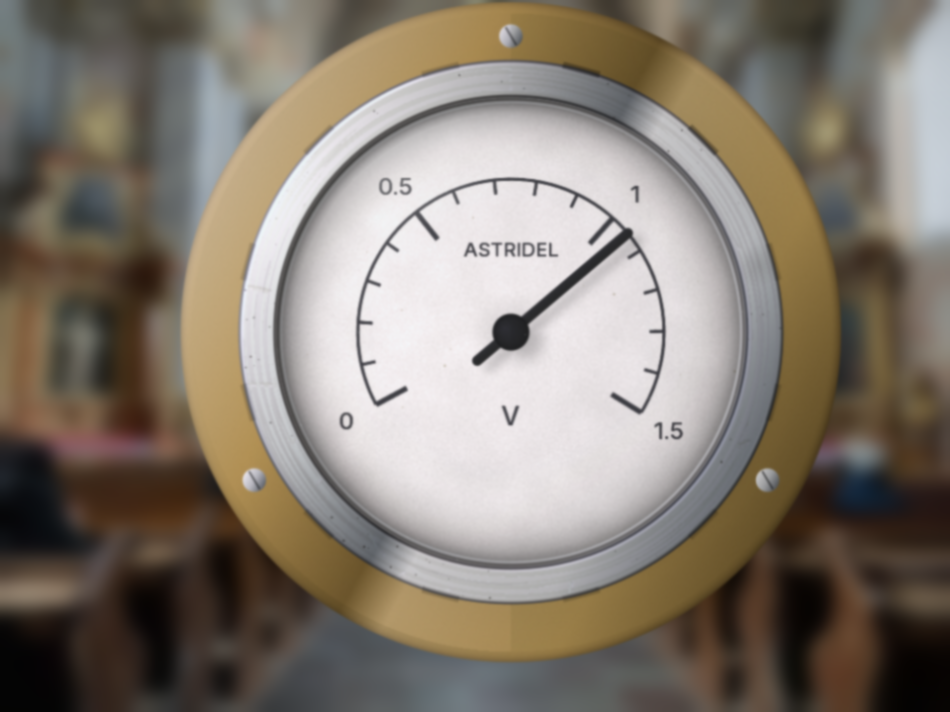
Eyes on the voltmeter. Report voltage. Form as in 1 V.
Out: 1.05 V
